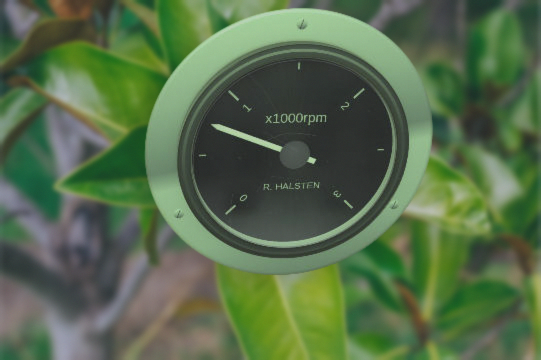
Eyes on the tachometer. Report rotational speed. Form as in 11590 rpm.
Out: 750 rpm
